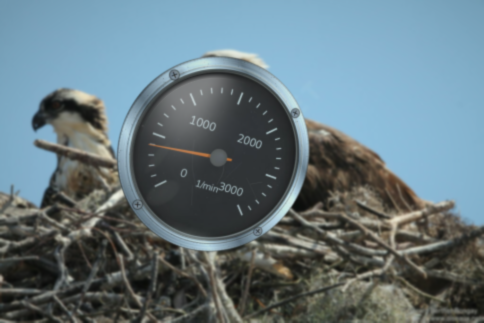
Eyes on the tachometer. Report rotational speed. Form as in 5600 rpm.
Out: 400 rpm
